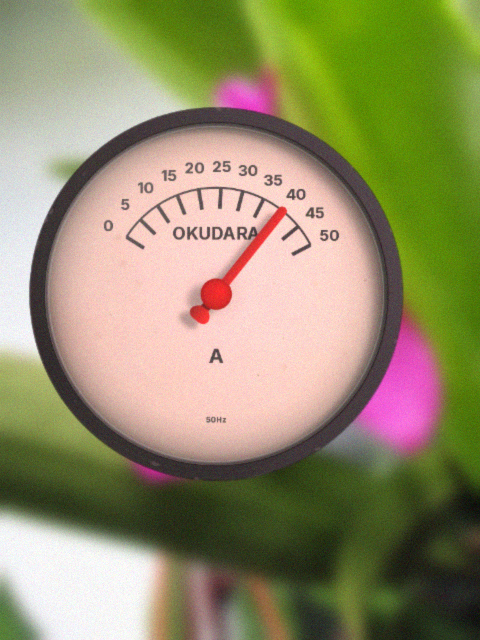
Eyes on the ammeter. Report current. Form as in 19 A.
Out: 40 A
